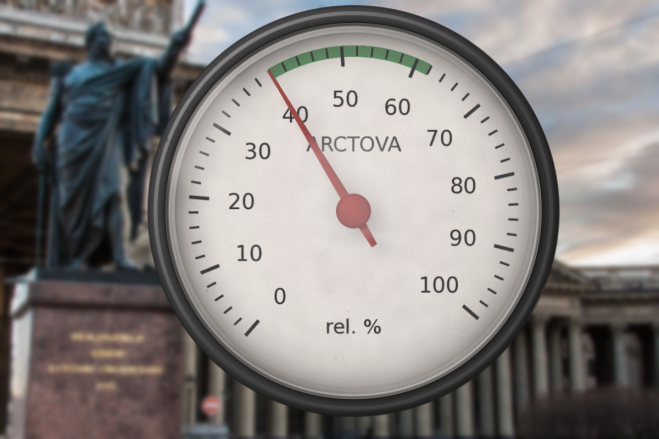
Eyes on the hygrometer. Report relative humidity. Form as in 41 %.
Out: 40 %
